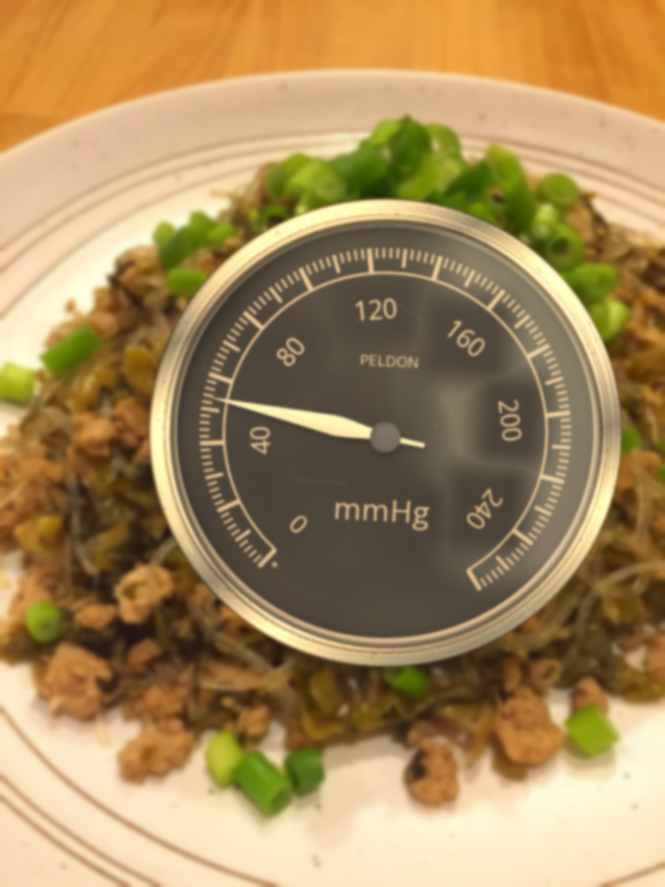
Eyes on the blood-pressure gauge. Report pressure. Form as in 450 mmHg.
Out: 54 mmHg
